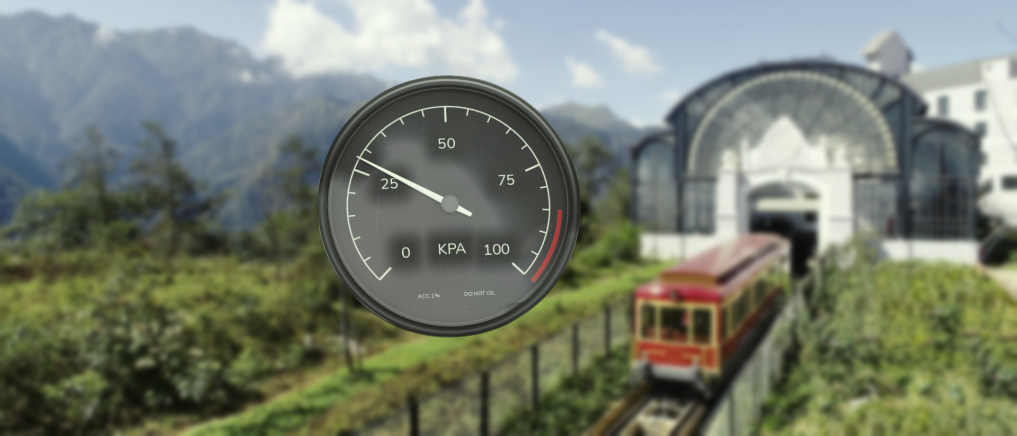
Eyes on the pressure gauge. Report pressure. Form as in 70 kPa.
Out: 27.5 kPa
